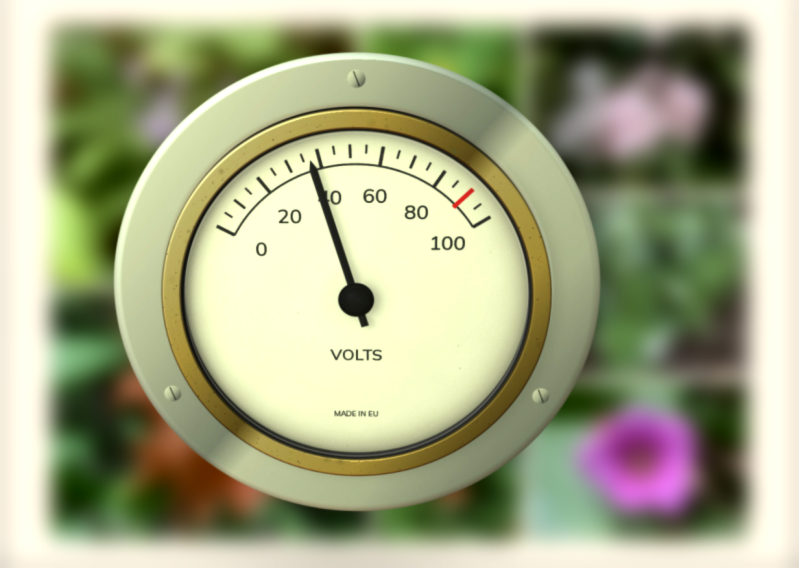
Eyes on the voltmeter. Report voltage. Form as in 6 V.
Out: 37.5 V
